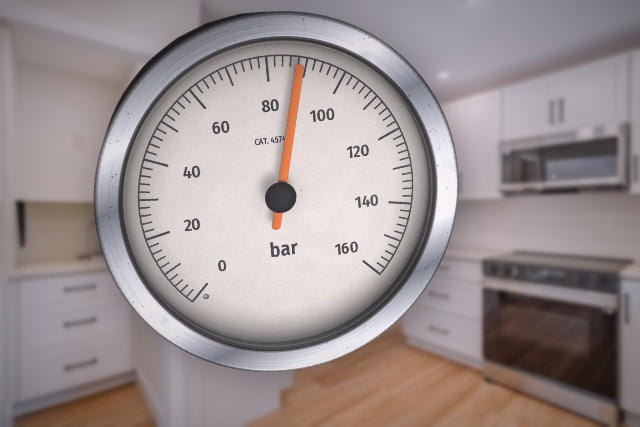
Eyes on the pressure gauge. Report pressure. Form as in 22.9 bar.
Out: 88 bar
